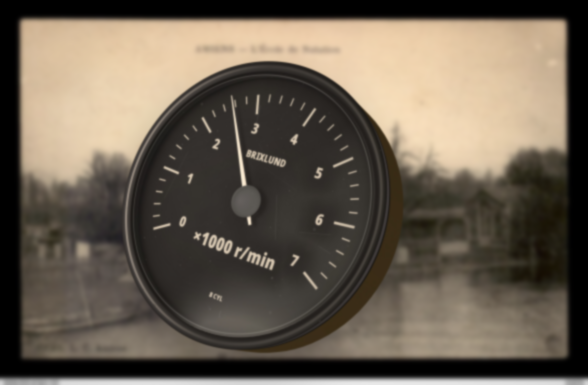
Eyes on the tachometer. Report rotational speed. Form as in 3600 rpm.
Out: 2600 rpm
